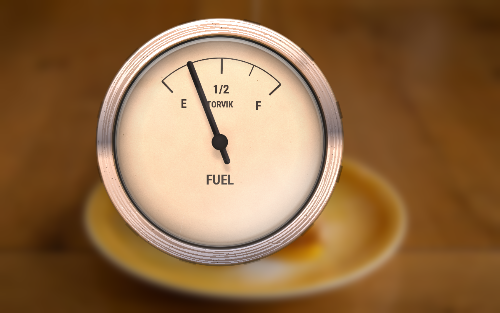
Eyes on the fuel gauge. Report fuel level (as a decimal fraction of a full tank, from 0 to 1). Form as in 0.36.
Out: 0.25
